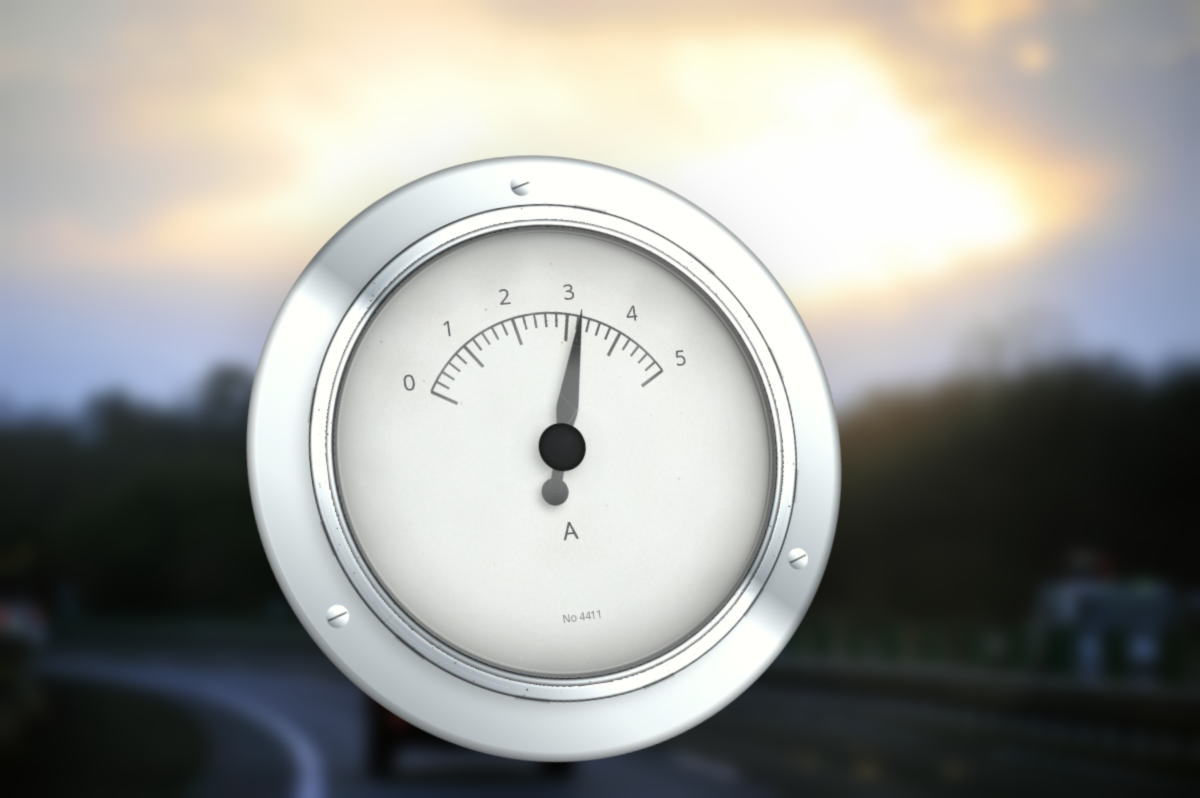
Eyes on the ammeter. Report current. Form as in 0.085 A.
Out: 3.2 A
